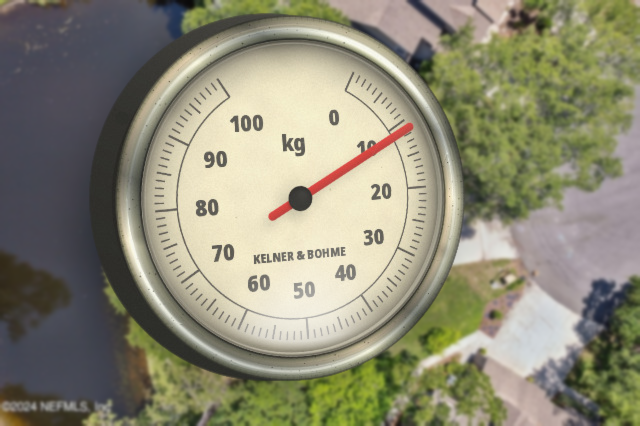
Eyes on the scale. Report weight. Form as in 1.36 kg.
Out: 11 kg
